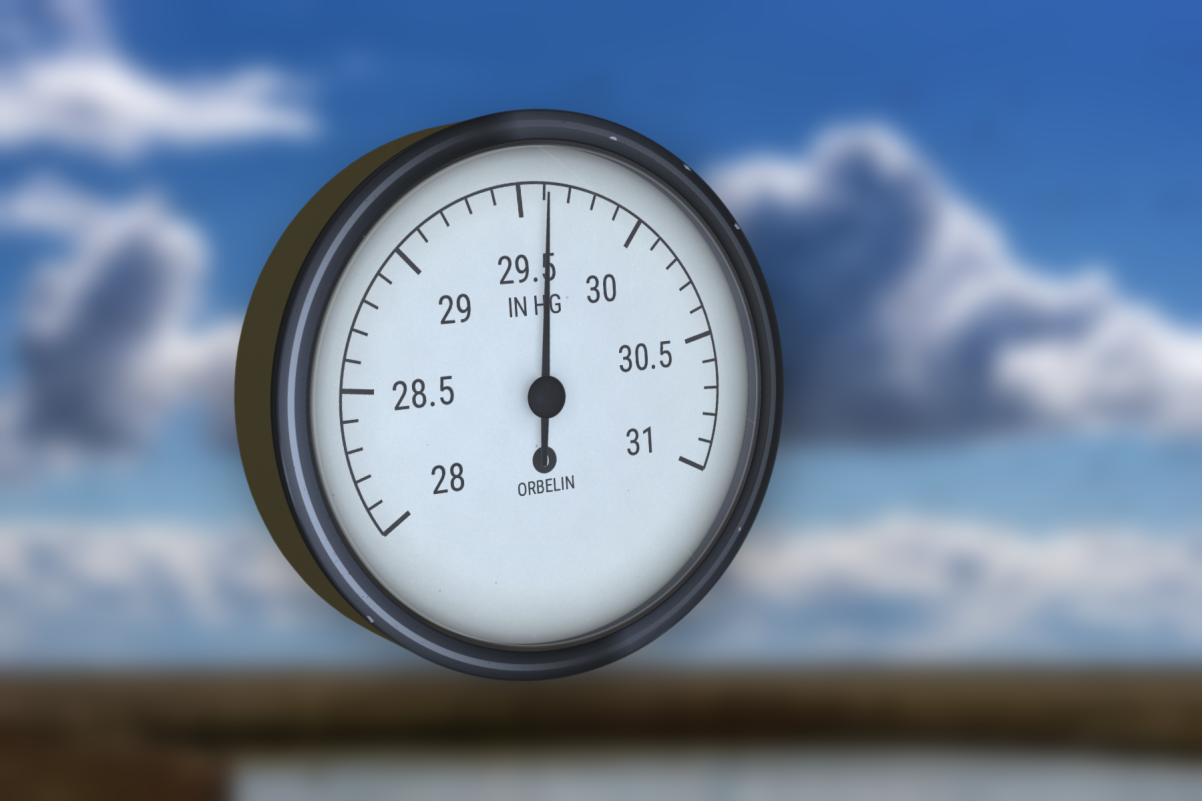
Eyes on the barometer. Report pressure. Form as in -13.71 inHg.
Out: 29.6 inHg
